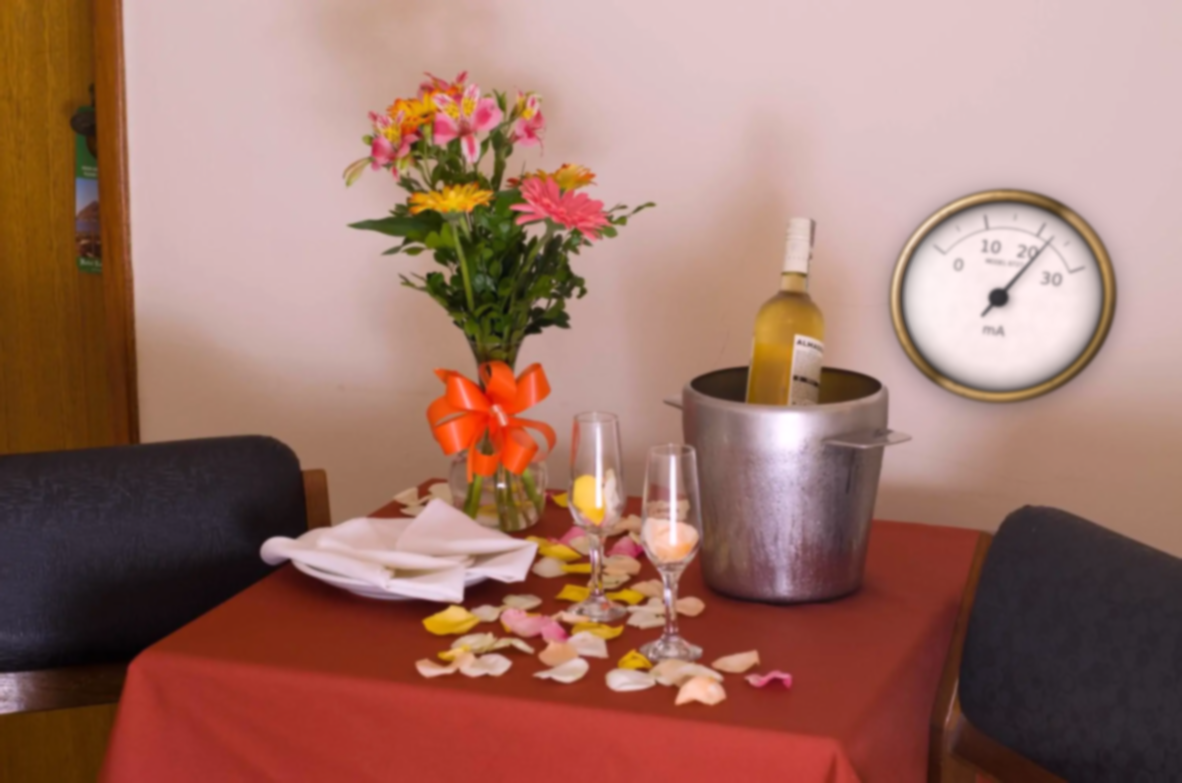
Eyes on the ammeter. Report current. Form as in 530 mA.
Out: 22.5 mA
